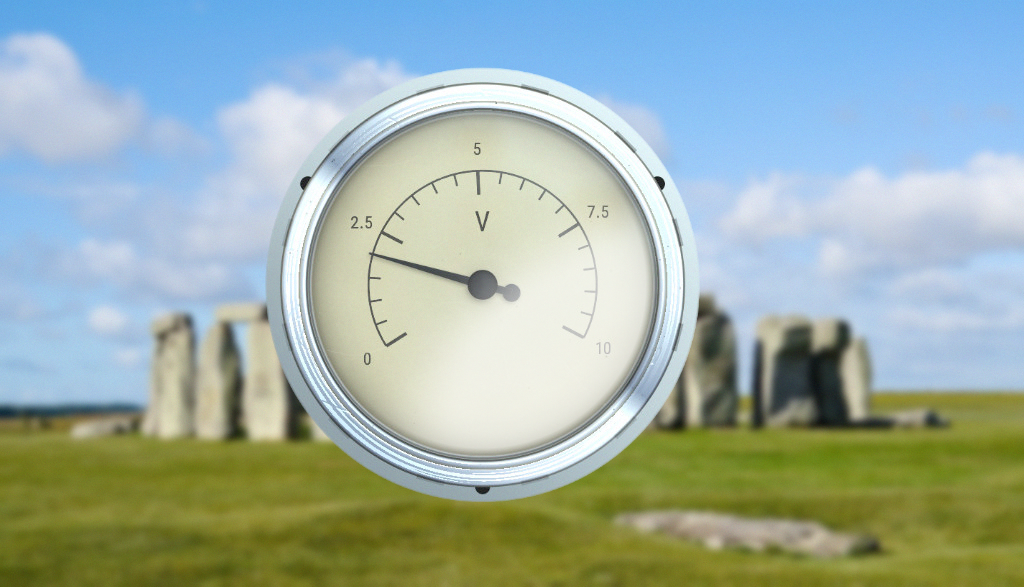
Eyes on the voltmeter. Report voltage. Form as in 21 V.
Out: 2 V
